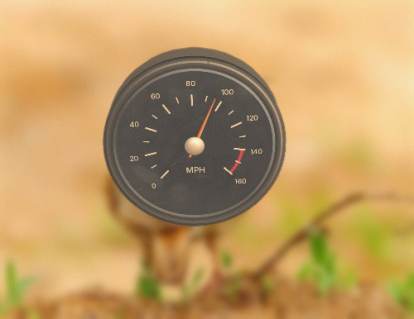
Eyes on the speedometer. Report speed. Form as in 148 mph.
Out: 95 mph
